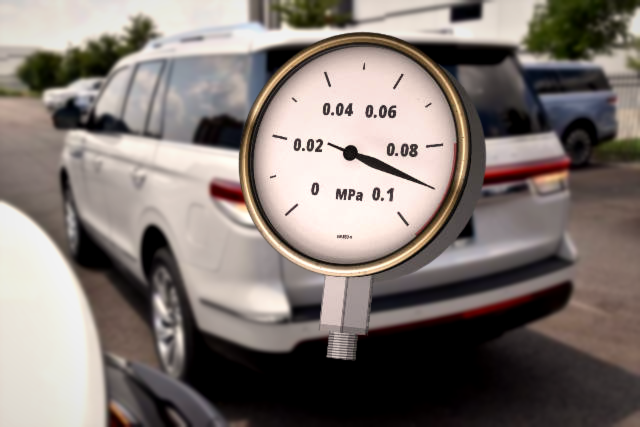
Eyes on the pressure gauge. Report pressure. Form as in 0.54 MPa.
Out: 0.09 MPa
